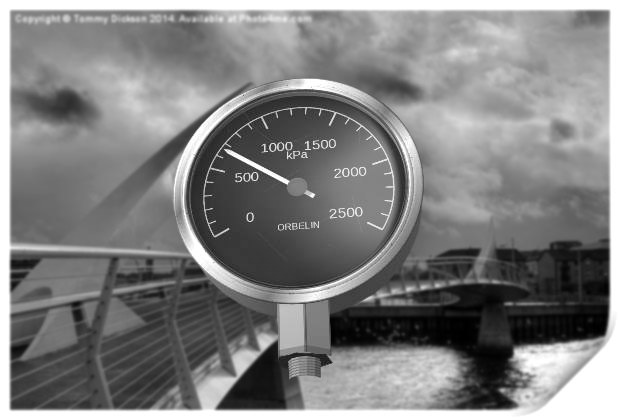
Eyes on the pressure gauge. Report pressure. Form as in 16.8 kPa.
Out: 650 kPa
